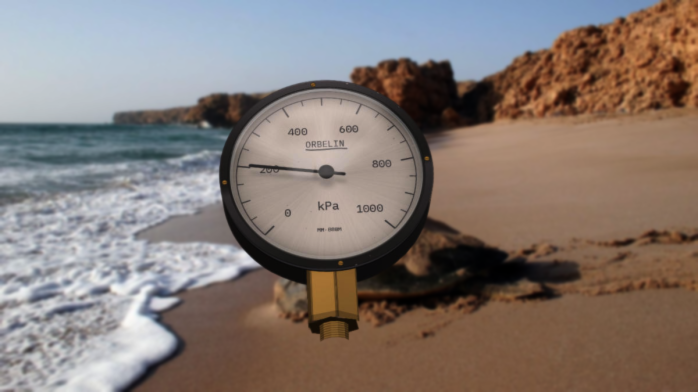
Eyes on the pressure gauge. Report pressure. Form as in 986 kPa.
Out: 200 kPa
